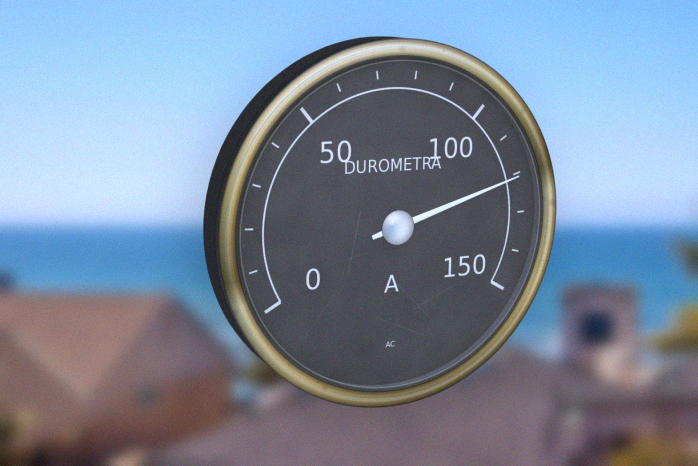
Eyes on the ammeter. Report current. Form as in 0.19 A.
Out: 120 A
